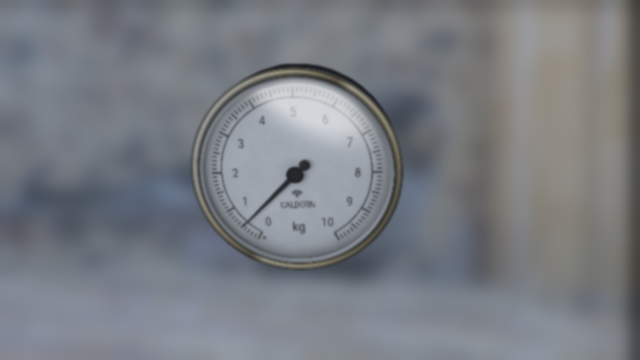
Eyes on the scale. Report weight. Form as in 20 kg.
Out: 0.5 kg
